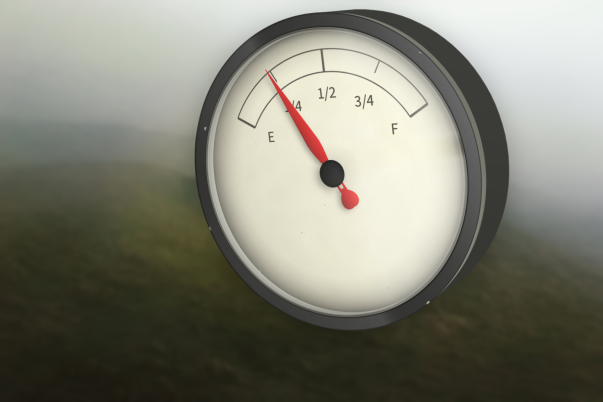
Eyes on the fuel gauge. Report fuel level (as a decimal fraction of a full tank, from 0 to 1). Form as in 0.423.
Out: 0.25
